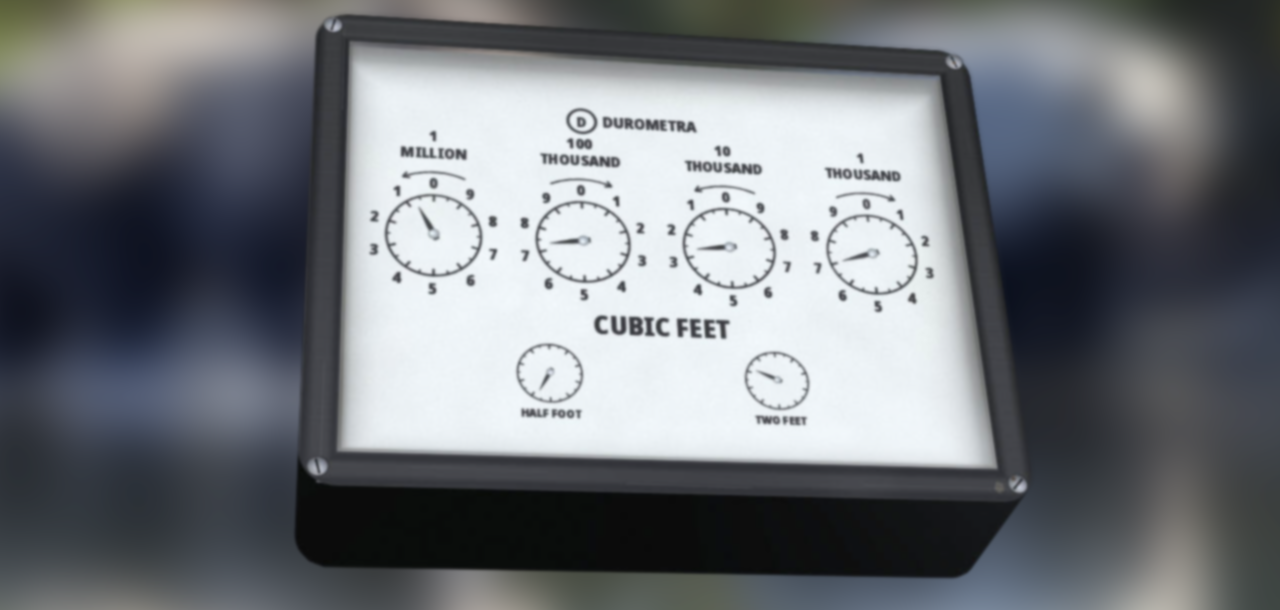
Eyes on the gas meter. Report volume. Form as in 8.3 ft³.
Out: 72700 ft³
